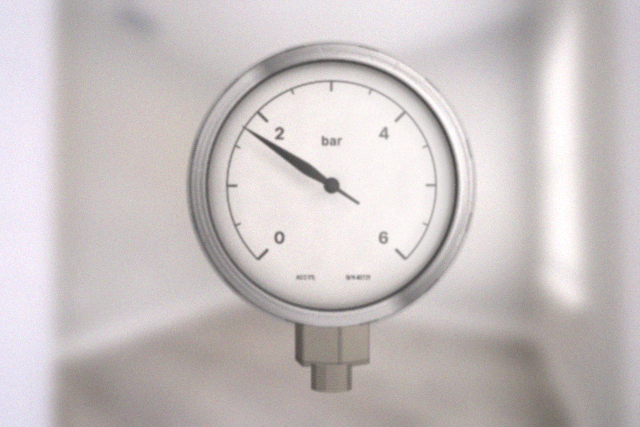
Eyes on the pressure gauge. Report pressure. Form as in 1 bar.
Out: 1.75 bar
